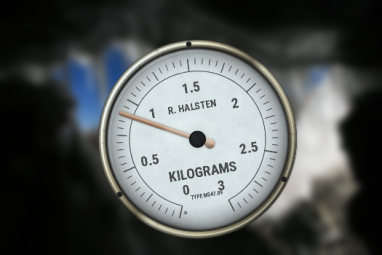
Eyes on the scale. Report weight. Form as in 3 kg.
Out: 0.9 kg
